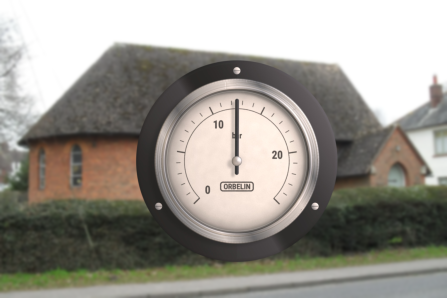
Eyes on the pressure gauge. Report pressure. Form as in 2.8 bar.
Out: 12.5 bar
